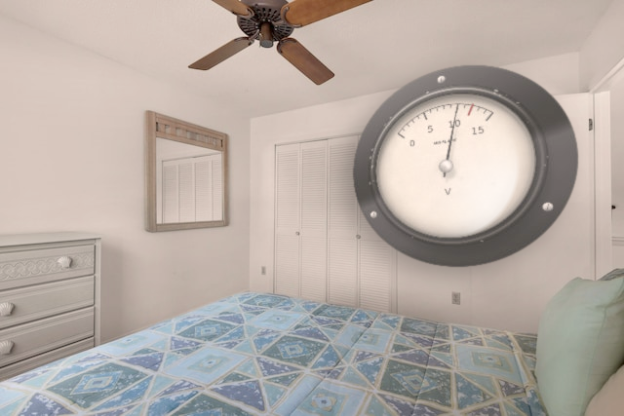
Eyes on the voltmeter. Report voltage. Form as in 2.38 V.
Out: 10 V
